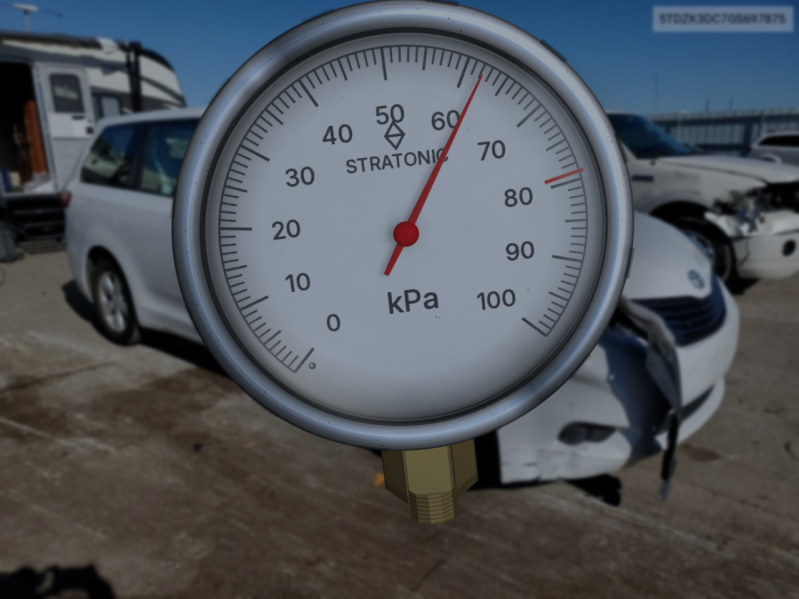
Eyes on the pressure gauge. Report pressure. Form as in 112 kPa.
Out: 62 kPa
